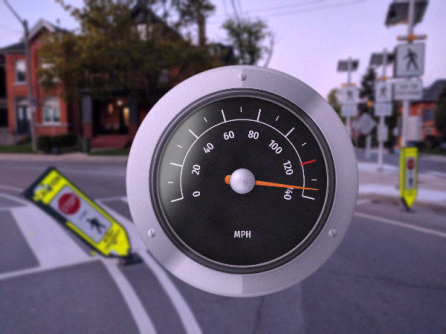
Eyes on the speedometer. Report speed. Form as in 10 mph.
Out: 135 mph
